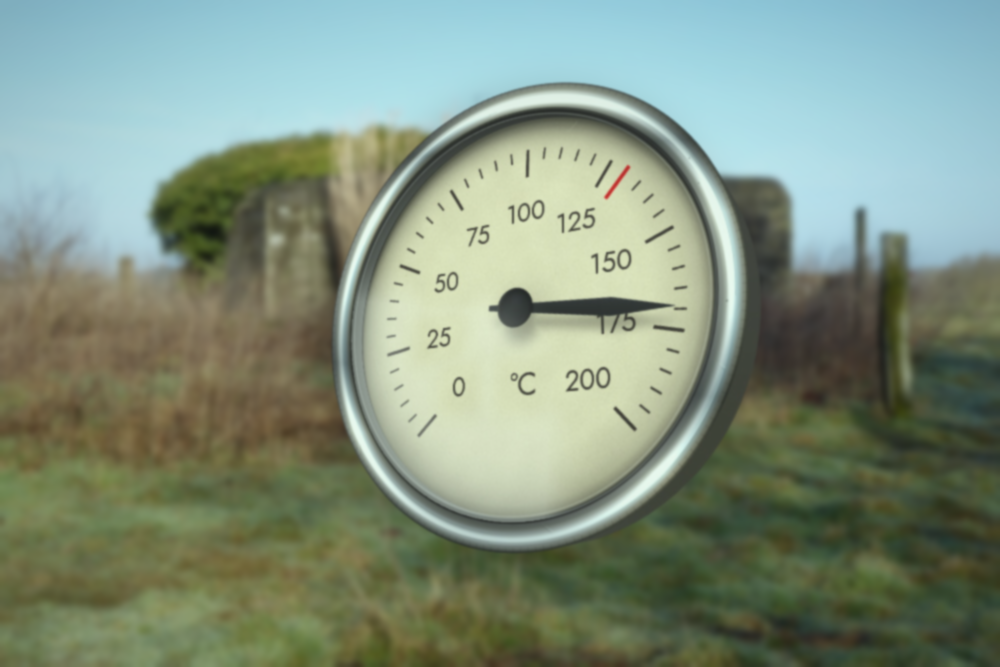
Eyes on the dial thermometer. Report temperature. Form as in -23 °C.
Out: 170 °C
